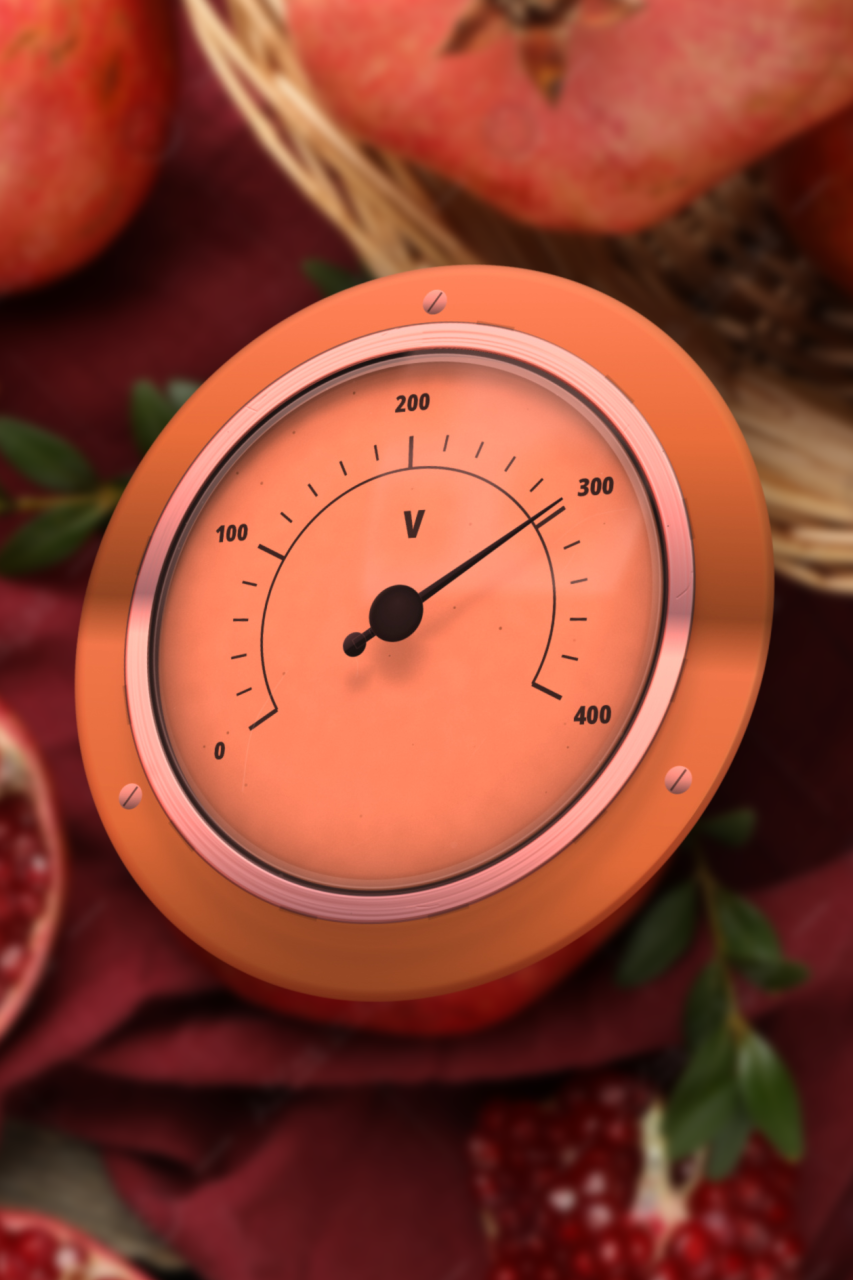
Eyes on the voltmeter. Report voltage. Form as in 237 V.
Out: 300 V
